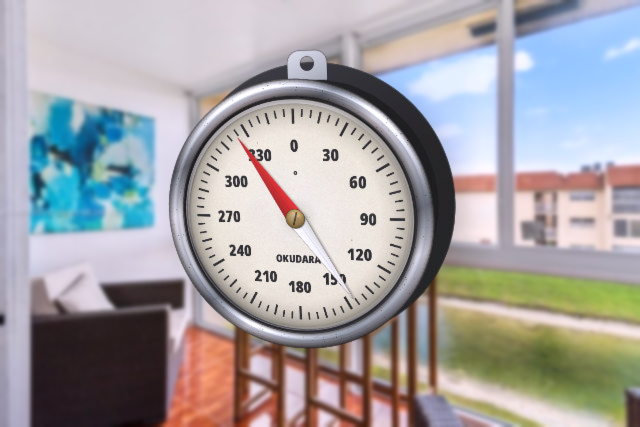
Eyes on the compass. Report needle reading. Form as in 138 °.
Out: 325 °
